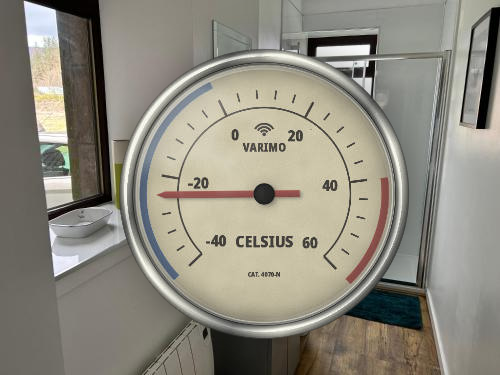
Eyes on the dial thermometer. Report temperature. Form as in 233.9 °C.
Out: -24 °C
